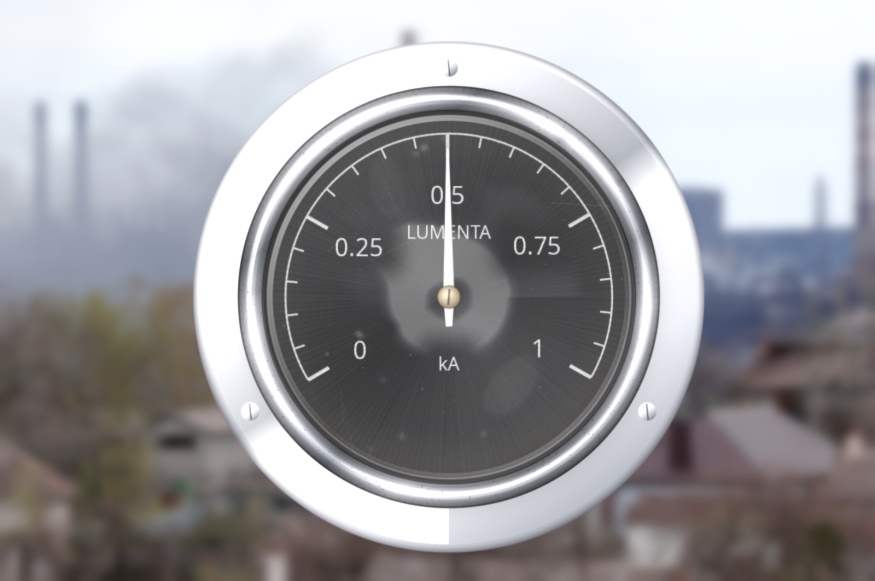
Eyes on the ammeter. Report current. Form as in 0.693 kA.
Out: 0.5 kA
